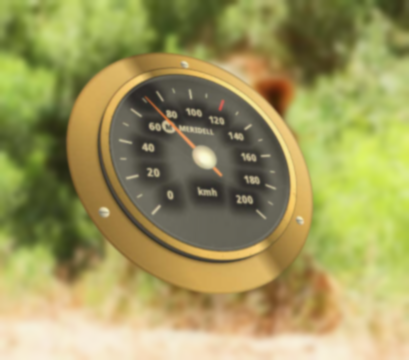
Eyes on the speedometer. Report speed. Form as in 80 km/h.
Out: 70 km/h
